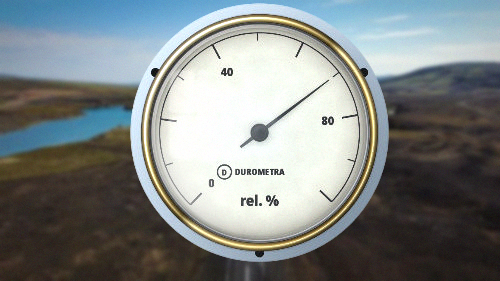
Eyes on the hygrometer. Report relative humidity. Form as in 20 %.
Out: 70 %
